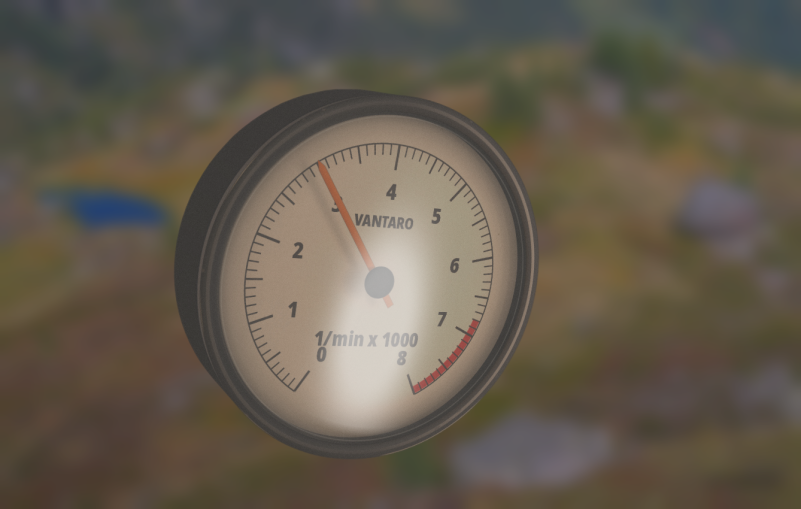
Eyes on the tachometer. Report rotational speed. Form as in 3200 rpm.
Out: 3000 rpm
